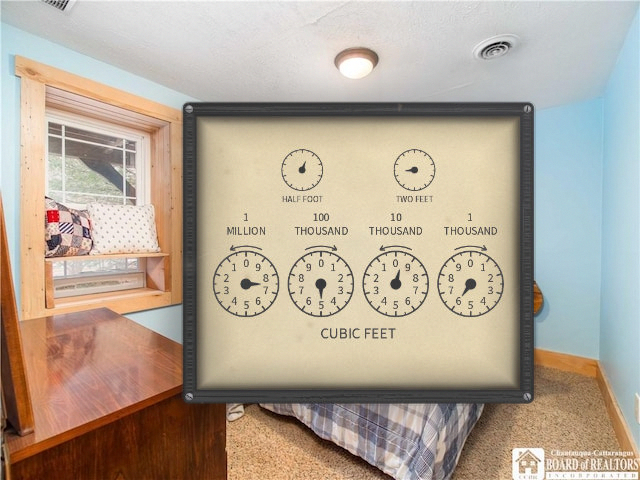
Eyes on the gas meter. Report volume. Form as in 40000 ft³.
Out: 749600 ft³
